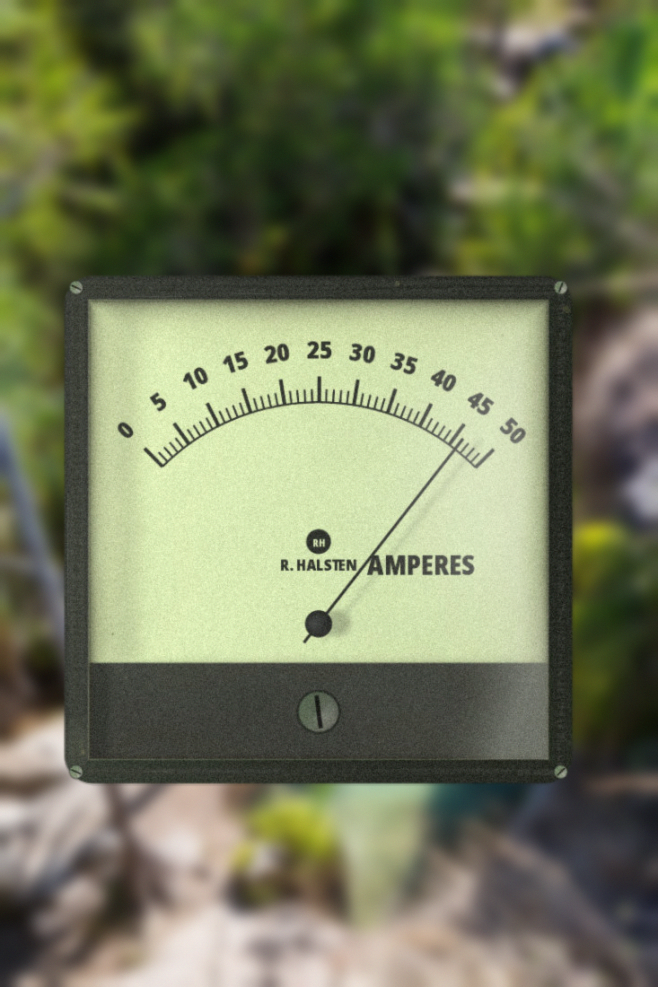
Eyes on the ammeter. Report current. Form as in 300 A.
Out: 46 A
